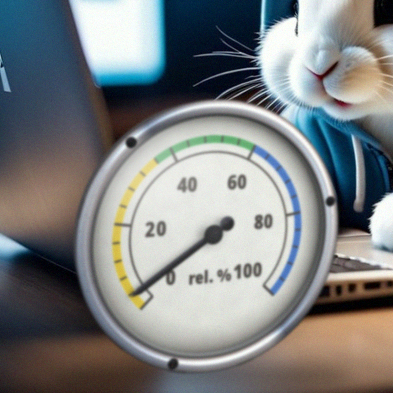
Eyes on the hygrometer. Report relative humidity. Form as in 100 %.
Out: 4 %
